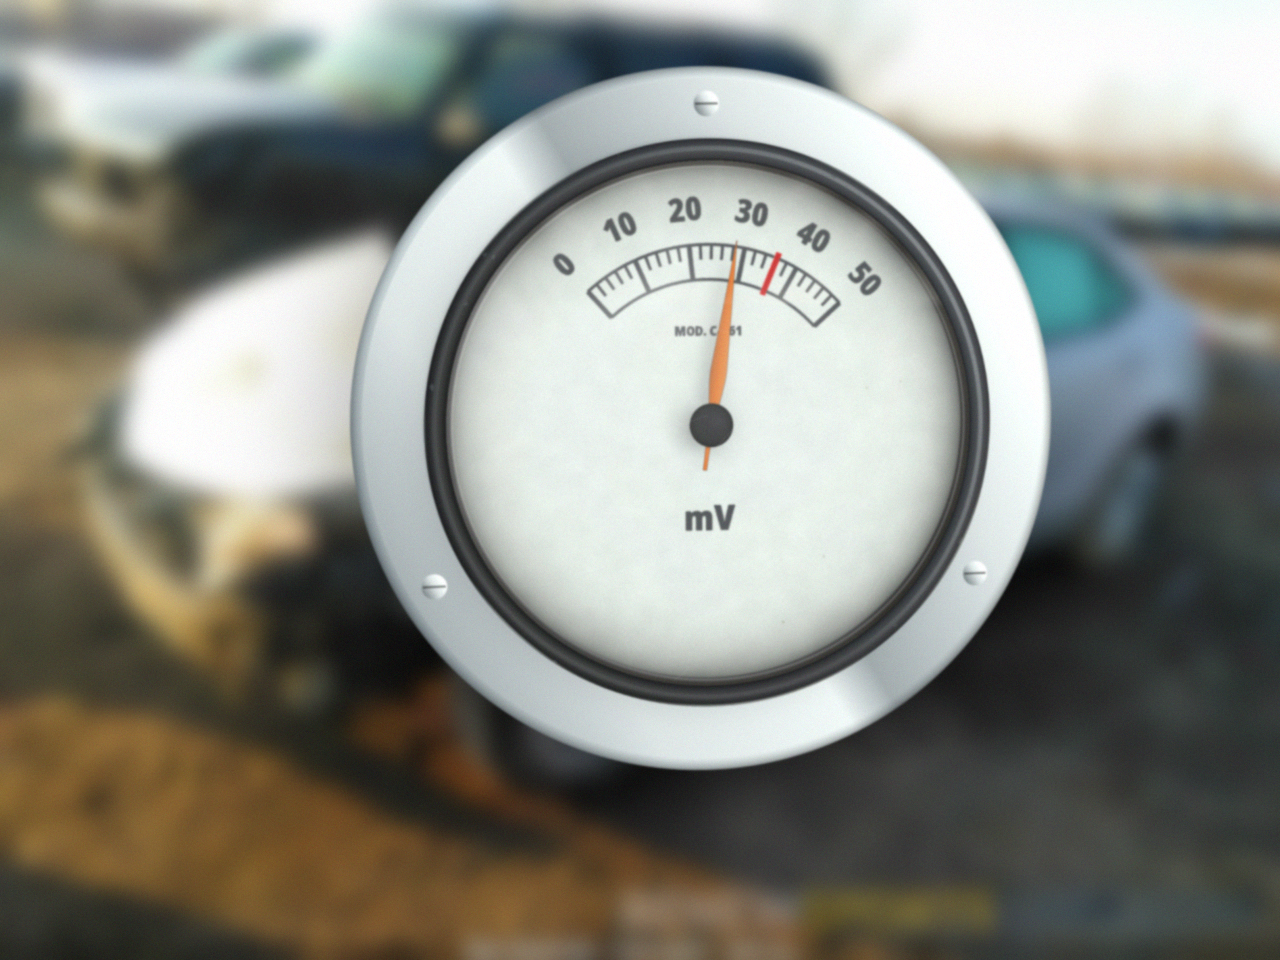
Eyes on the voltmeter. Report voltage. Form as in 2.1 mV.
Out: 28 mV
